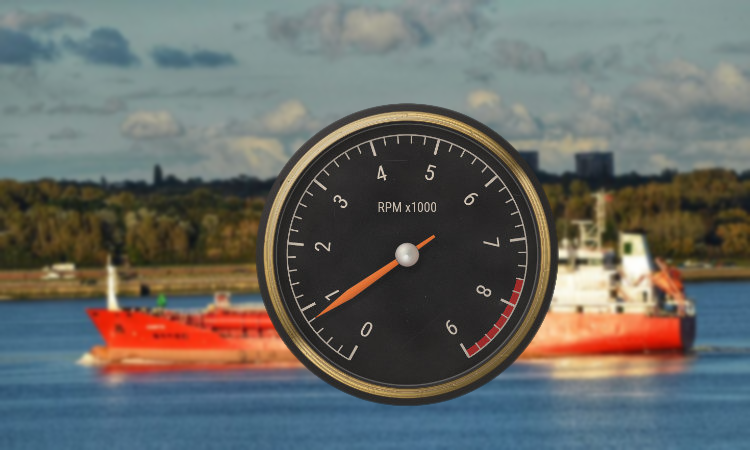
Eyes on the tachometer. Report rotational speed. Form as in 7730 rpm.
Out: 800 rpm
